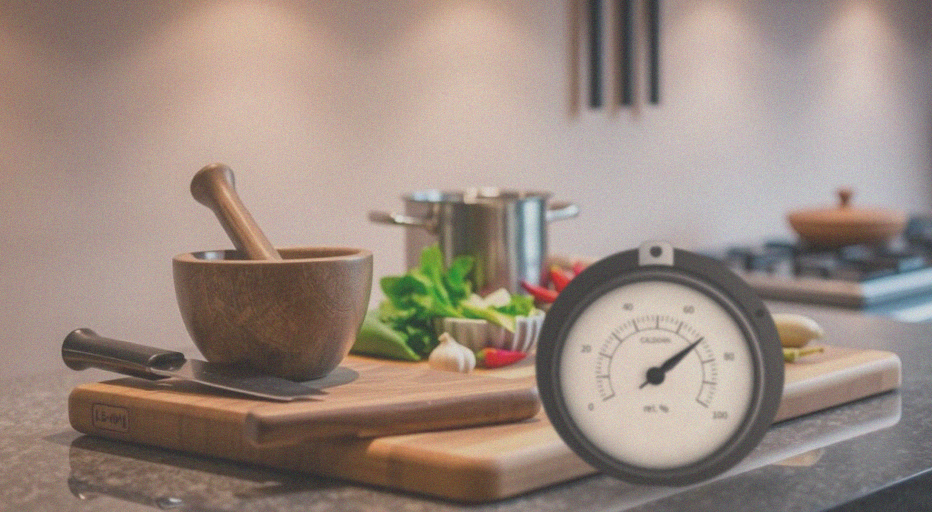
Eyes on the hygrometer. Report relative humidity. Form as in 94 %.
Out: 70 %
